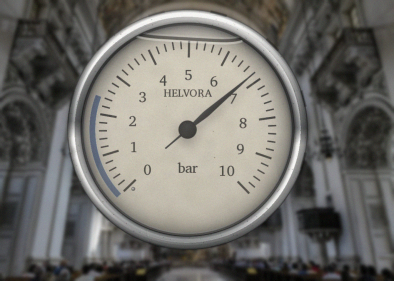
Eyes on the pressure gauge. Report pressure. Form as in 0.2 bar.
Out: 6.8 bar
